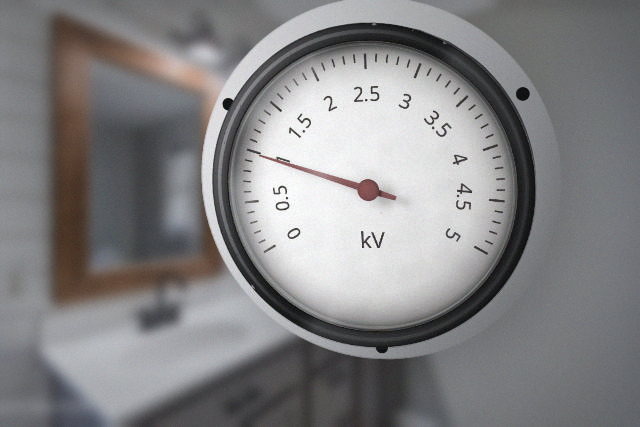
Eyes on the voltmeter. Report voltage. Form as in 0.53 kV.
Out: 1 kV
